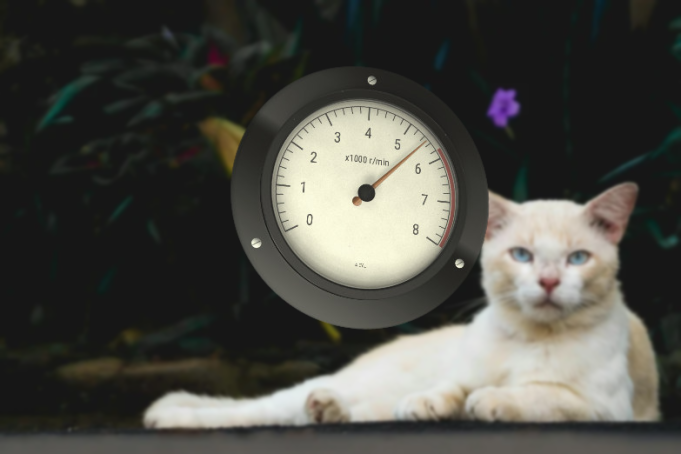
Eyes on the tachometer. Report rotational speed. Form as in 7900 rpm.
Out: 5500 rpm
